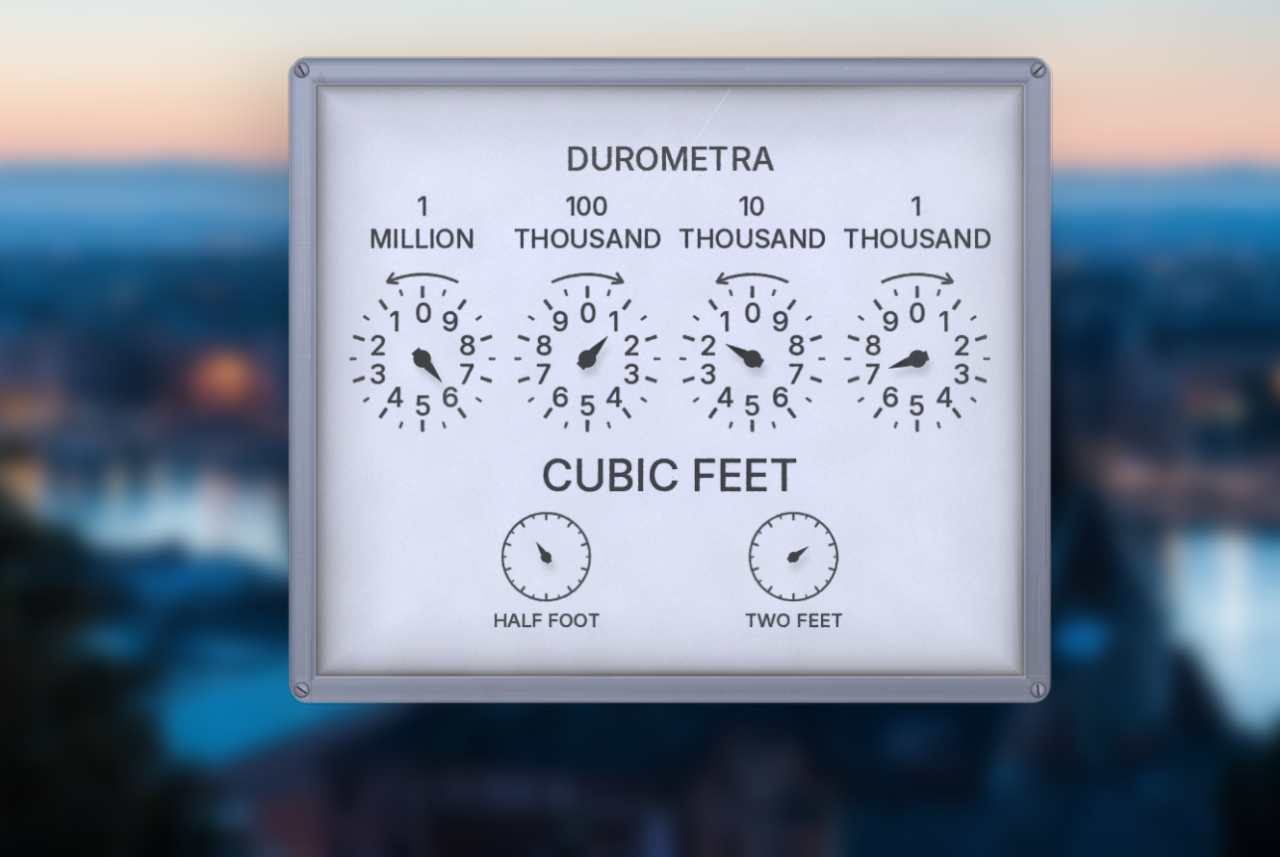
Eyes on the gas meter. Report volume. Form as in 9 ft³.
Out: 611700 ft³
